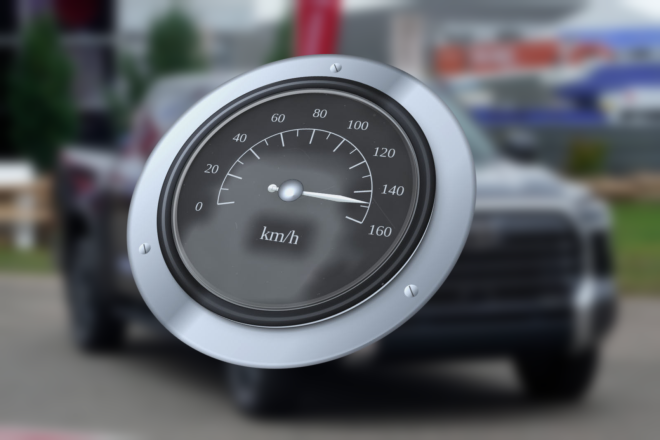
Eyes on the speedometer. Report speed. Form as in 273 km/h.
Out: 150 km/h
